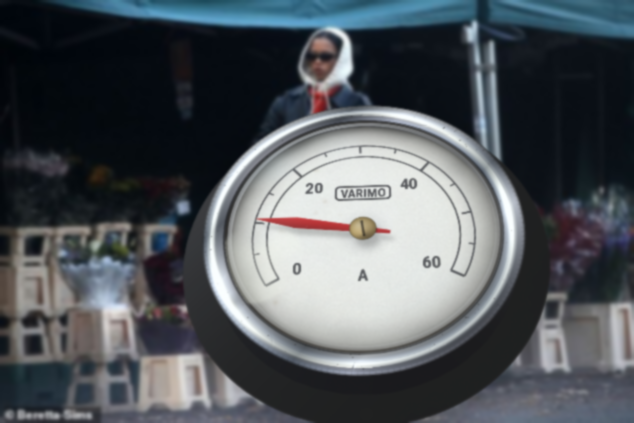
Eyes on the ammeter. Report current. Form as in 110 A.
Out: 10 A
